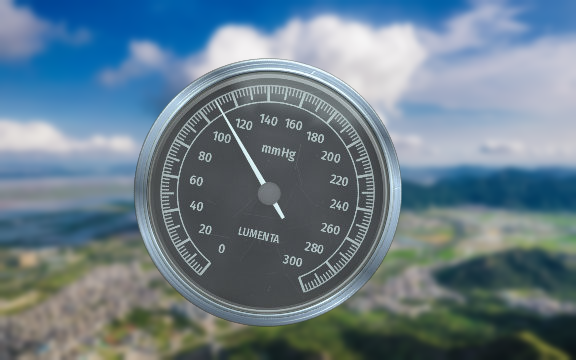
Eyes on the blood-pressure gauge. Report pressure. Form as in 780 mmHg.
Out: 110 mmHg
